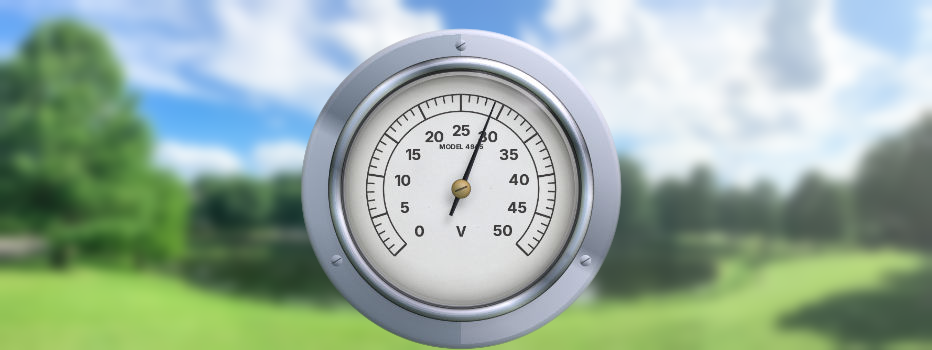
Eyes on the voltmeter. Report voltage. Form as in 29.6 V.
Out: 29 V
